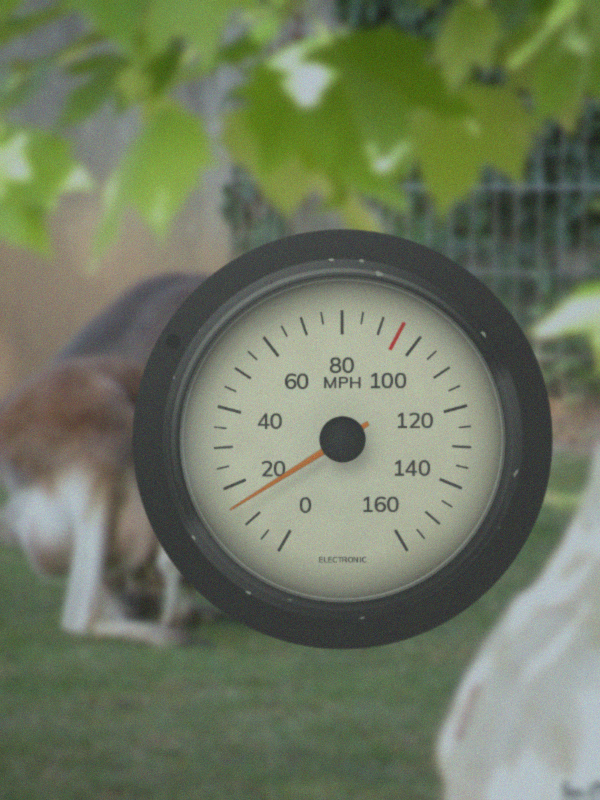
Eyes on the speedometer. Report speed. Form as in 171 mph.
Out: 15 mph
